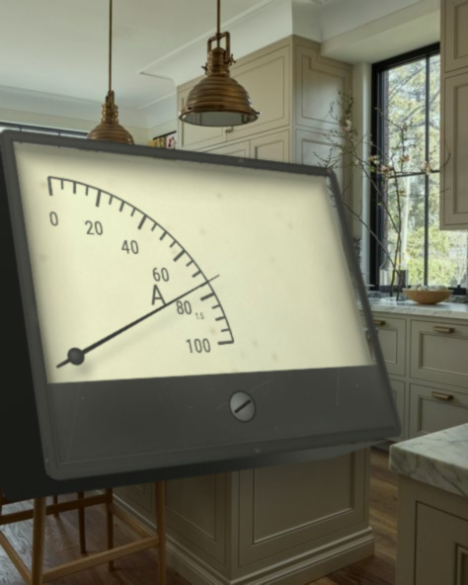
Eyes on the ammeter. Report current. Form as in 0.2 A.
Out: 75 A
